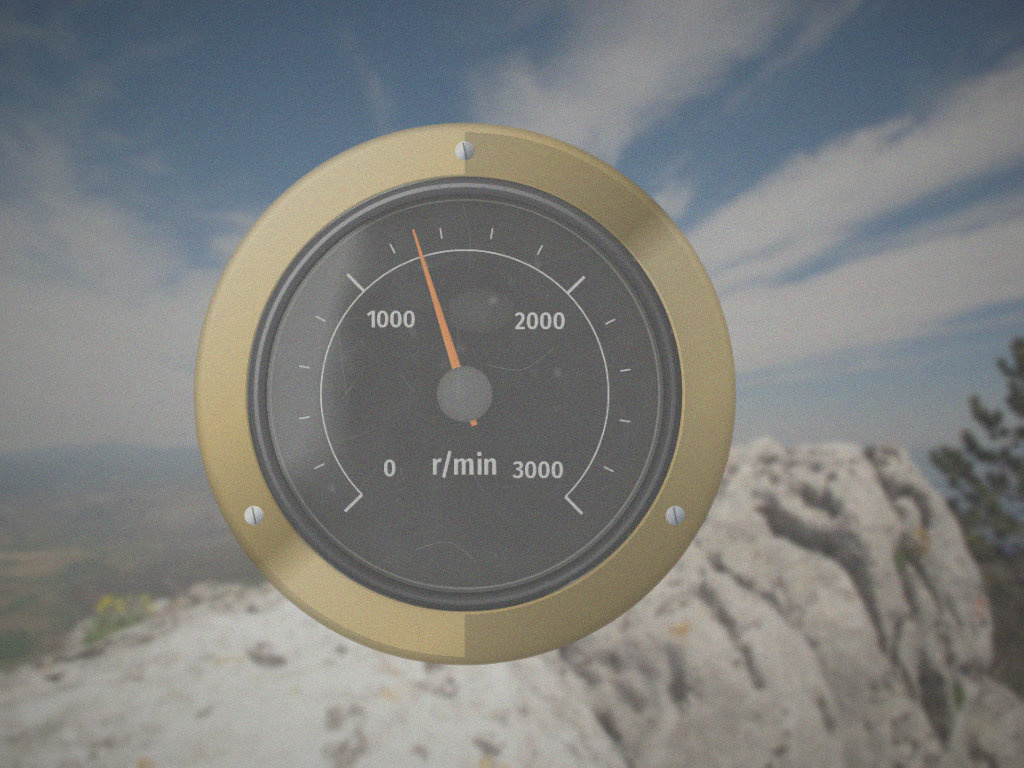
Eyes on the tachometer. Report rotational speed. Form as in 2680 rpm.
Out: 1300 rpm
